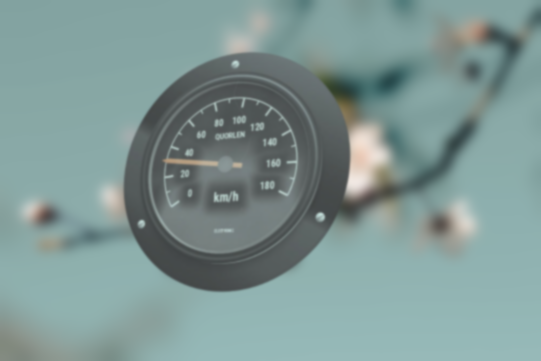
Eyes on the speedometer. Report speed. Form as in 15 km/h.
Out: 30 km/h
